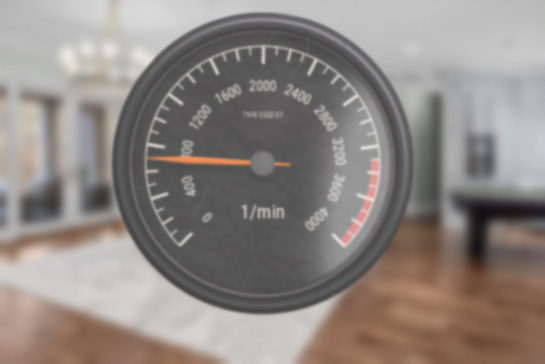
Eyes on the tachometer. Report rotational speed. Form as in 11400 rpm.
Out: 700 rpm
